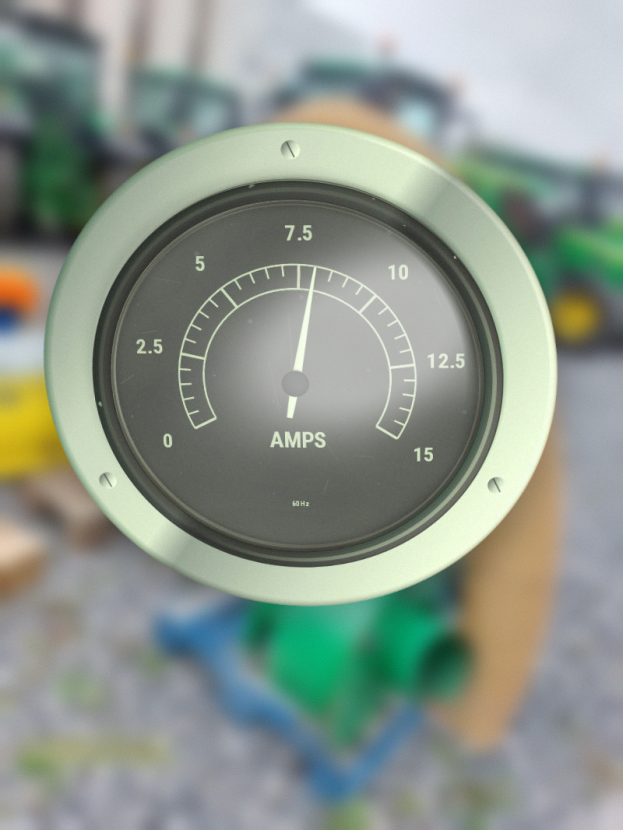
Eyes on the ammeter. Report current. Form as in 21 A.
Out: 8 A
